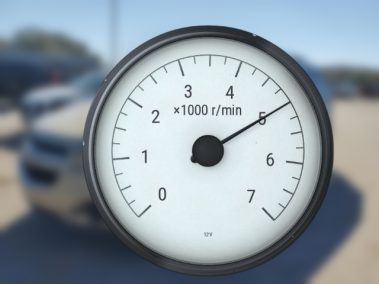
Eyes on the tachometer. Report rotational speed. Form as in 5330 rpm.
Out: 5000 rpm
